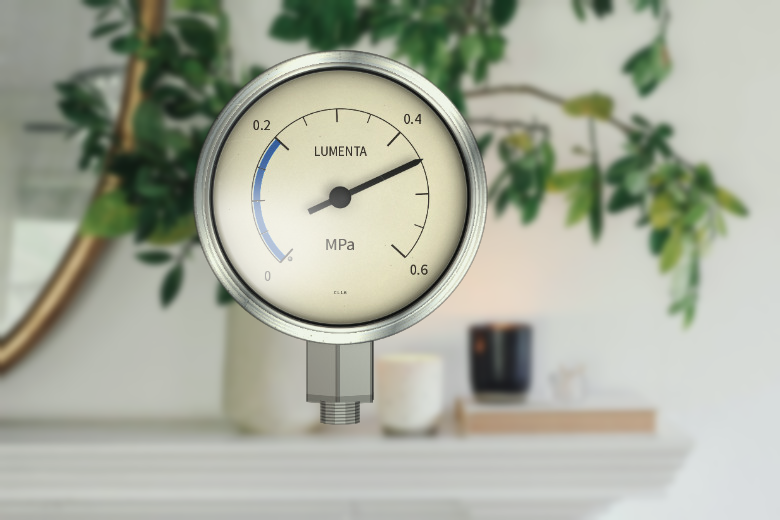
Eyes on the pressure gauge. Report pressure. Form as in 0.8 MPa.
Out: 0.45 MPa
